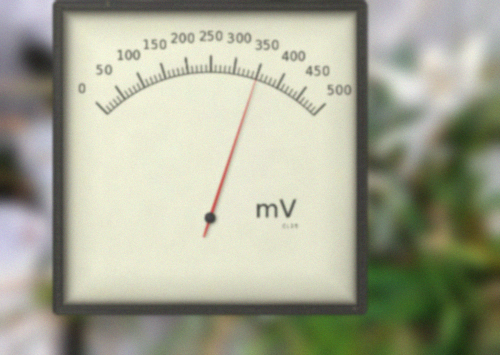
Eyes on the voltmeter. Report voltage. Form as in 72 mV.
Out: 350 mV
